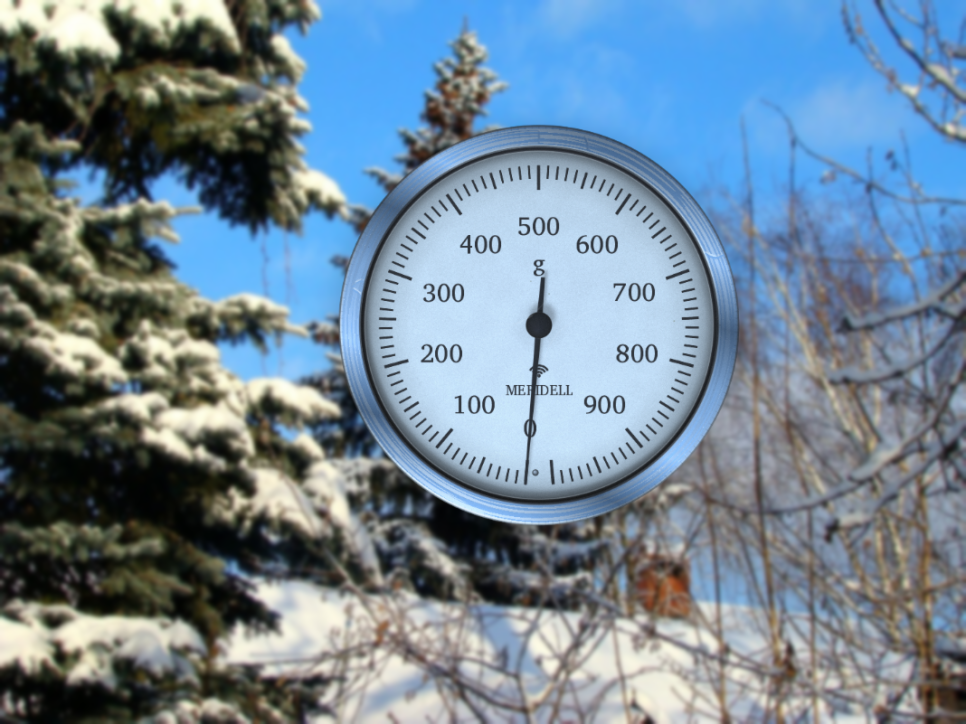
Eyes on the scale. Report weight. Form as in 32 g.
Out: 0 g
